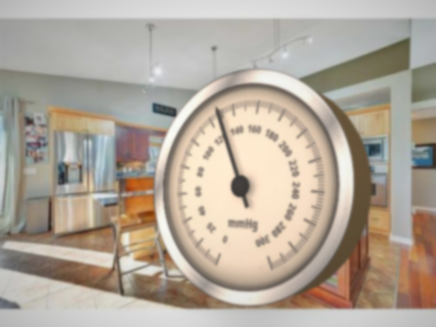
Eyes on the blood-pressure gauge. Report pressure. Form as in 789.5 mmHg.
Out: 130 mmHg
